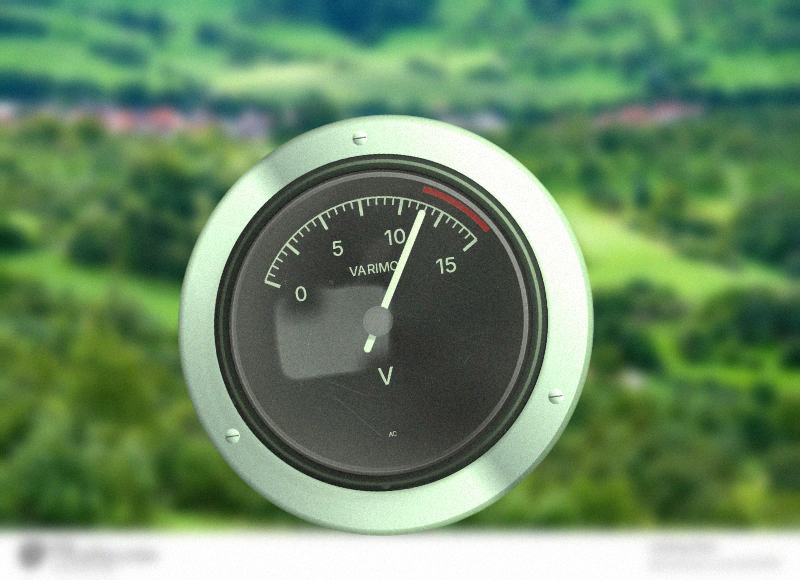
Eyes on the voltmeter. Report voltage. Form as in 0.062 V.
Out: 11.5 V
